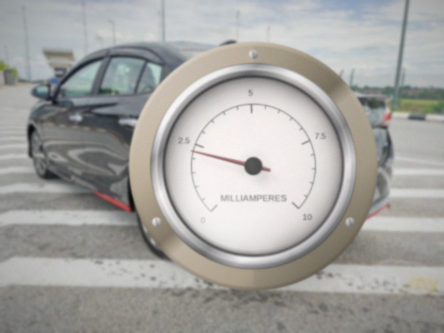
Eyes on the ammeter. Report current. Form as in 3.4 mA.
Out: 2.25 mA
